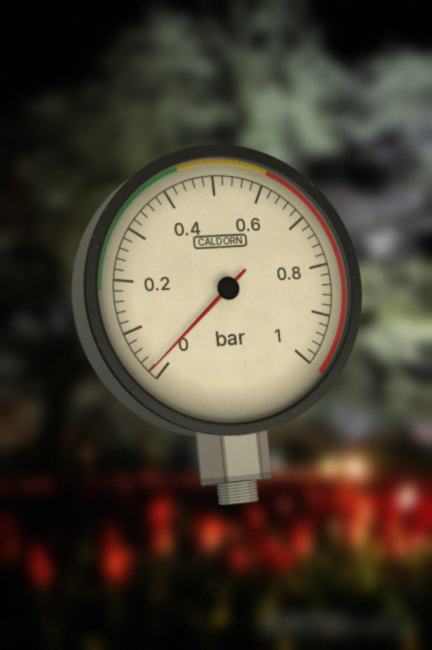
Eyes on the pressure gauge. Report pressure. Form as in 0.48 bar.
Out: 0.02 bar
